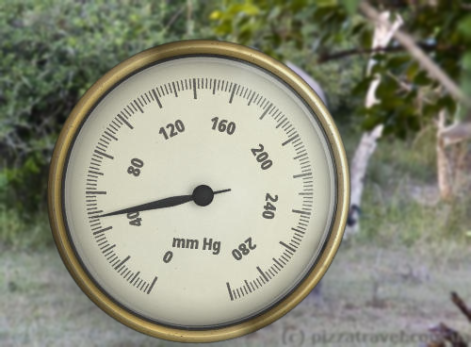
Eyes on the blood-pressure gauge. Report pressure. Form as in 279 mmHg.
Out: 48 mmHg
